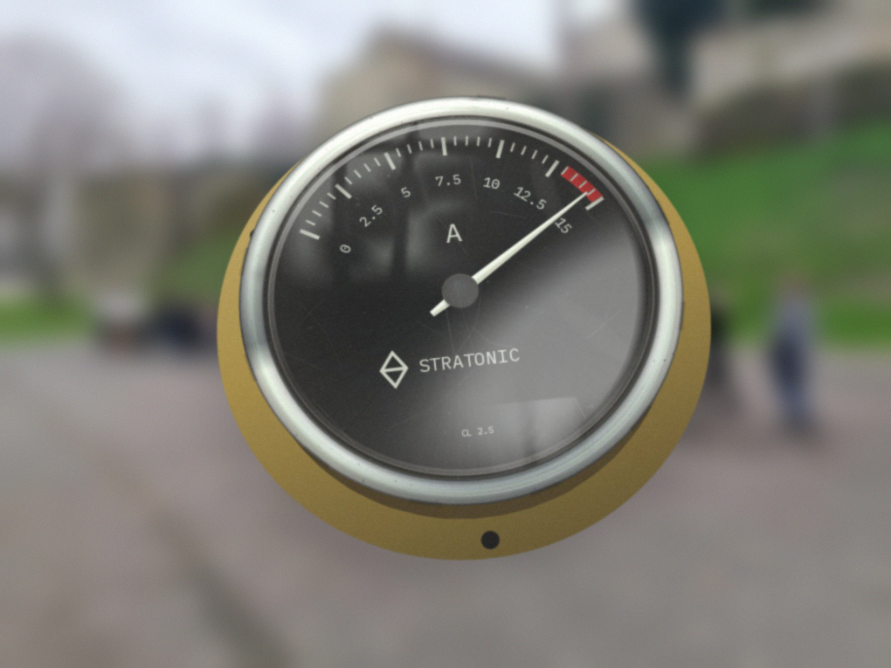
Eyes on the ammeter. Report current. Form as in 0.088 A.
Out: 14.5 A
